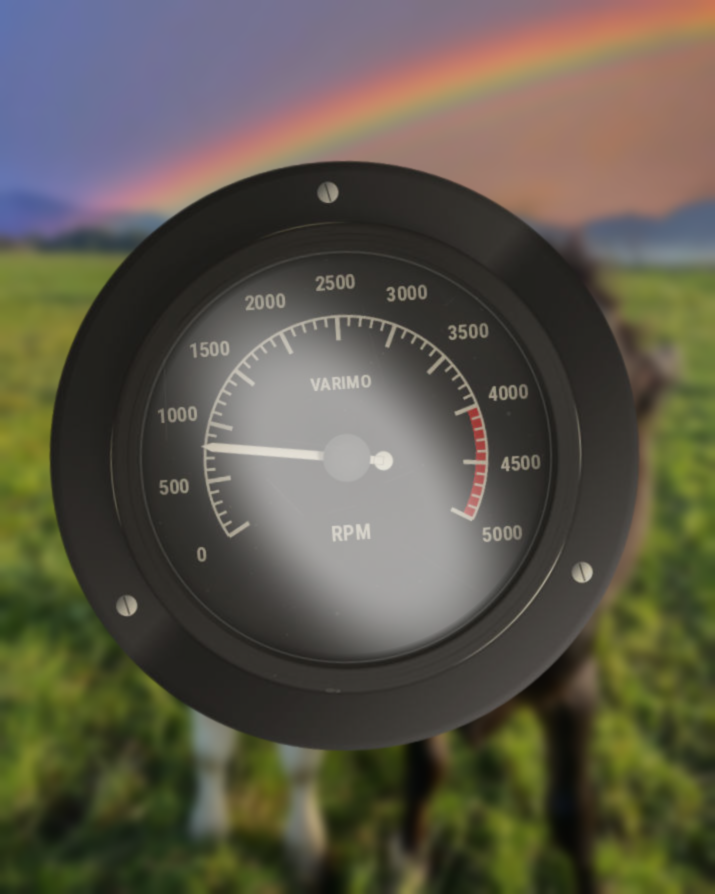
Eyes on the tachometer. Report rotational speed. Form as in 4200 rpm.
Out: 800 rpm
